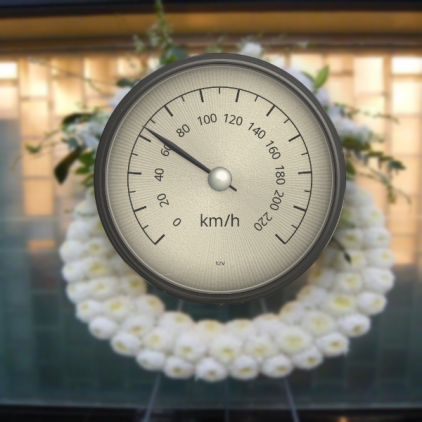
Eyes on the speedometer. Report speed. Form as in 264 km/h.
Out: 65 km/h
